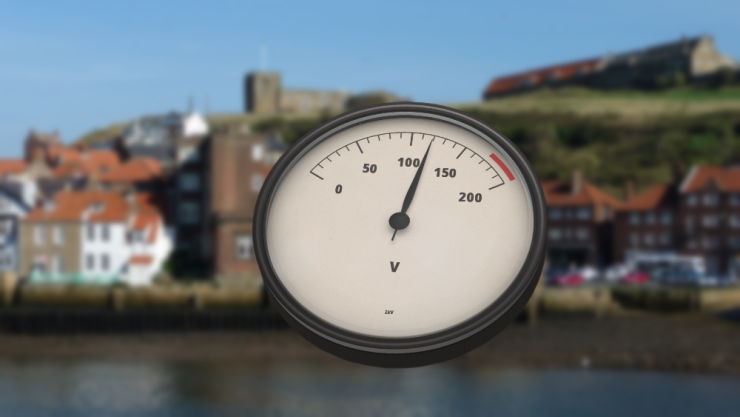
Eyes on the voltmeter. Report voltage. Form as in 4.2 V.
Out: 120 V
